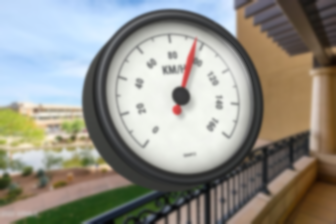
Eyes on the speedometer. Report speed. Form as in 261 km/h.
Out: 95 km/h
